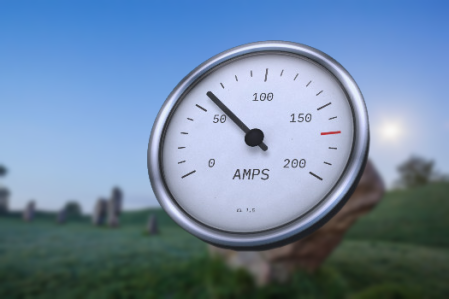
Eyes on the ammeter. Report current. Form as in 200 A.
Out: 60 A
